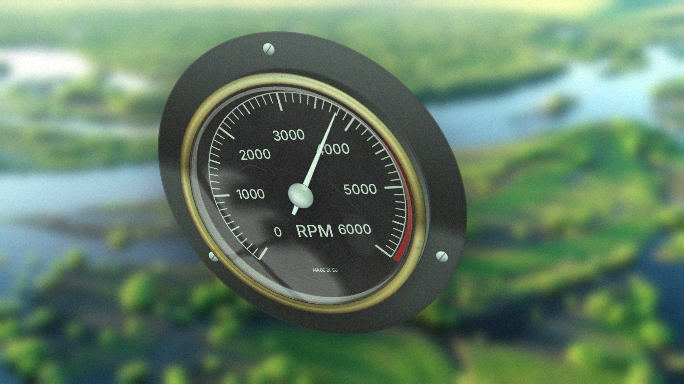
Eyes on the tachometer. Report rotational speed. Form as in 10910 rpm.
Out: 3800 rpm
